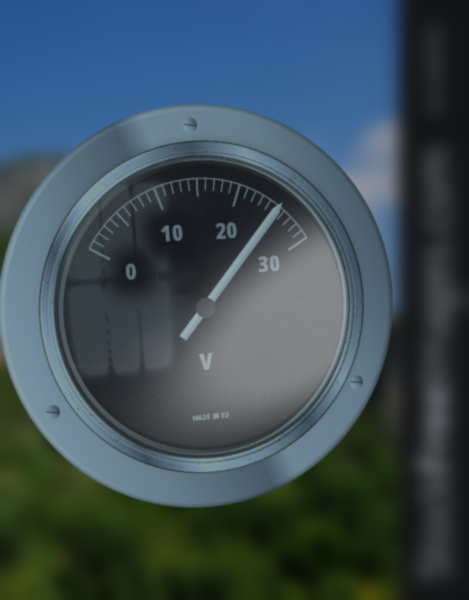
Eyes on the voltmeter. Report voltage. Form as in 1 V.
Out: 25 V
